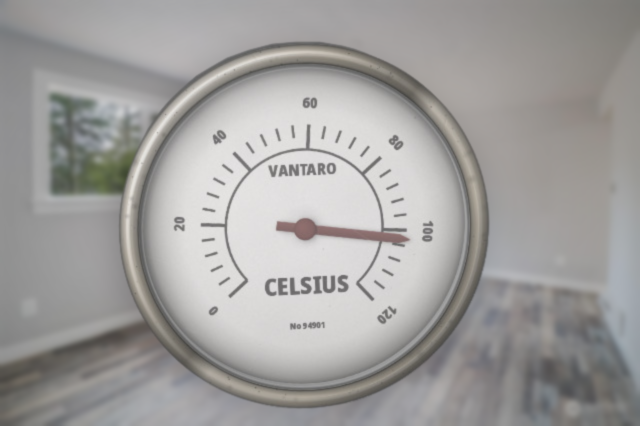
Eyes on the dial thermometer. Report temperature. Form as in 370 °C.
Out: 102 °C
